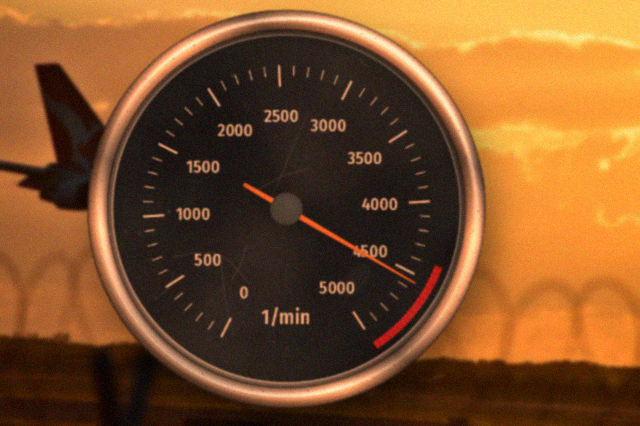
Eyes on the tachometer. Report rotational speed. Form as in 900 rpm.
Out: 4550 rpm
